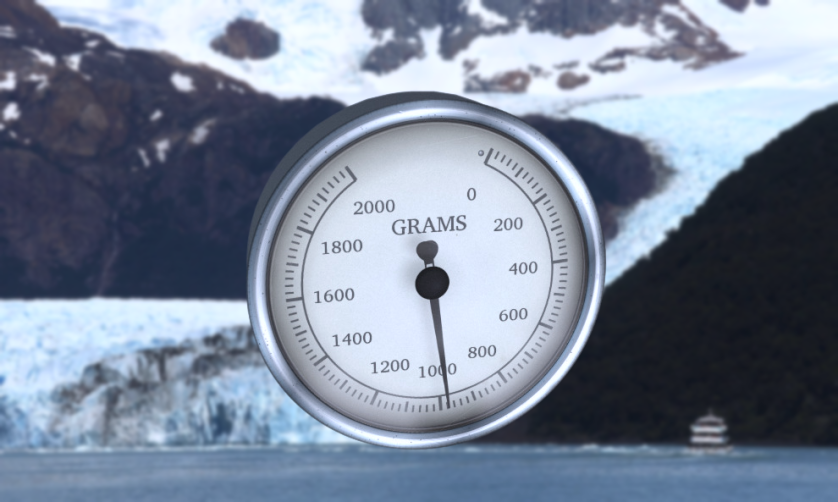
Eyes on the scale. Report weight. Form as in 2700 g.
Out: 980 g
